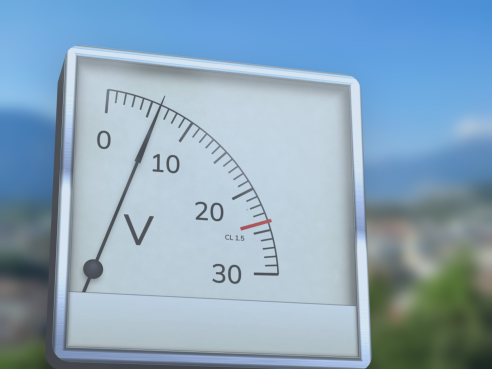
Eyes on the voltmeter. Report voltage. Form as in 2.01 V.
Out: 6 V
